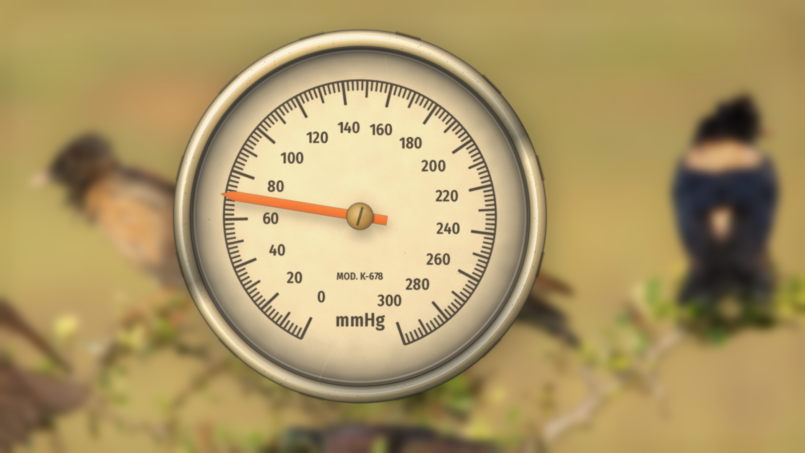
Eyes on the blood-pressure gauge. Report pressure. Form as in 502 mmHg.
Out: 70 mmHg
